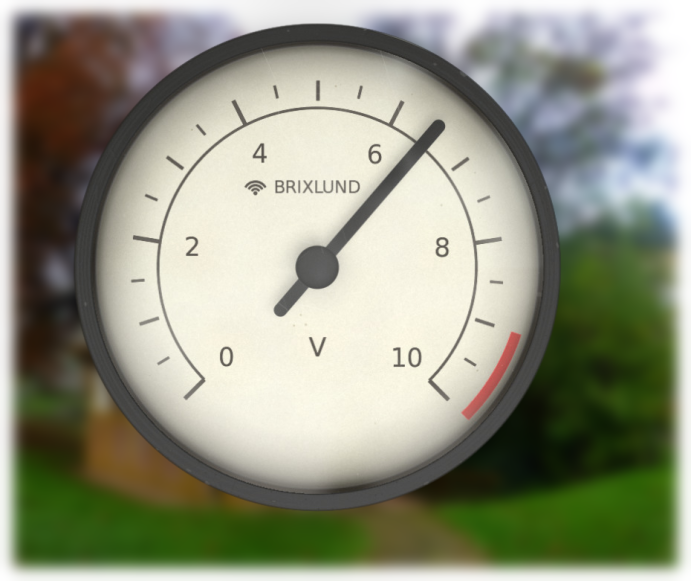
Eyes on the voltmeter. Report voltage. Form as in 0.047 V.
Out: 6.5 V
